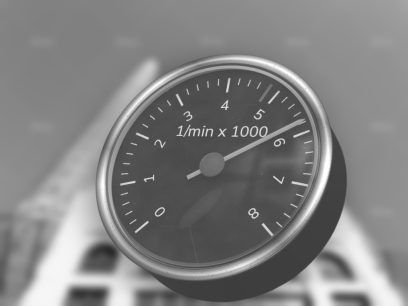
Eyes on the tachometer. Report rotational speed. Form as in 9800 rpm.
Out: 5800 rpm
